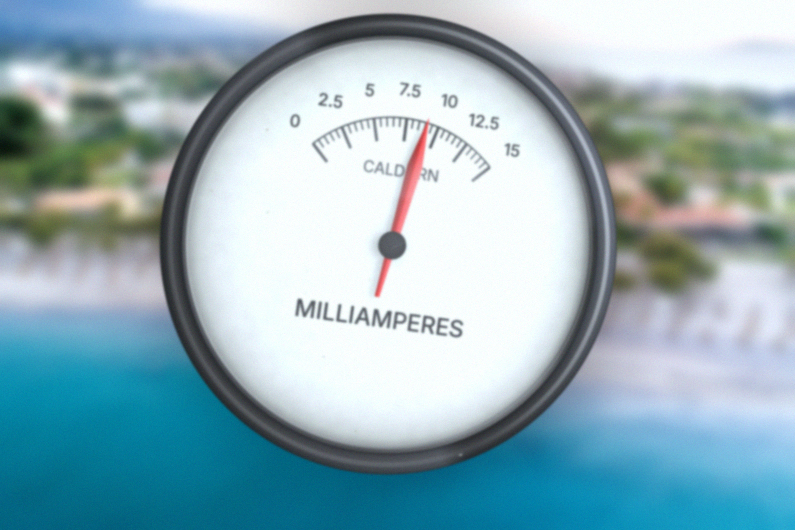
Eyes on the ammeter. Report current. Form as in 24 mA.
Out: 9 mA
